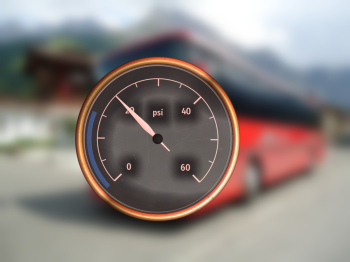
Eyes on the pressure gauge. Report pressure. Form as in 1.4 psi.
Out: 20 psi
